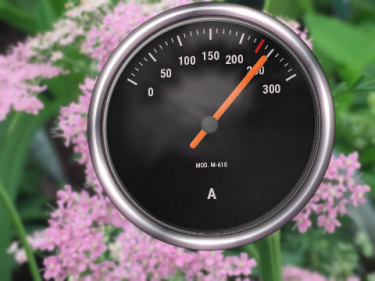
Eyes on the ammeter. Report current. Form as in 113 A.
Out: 250 A
